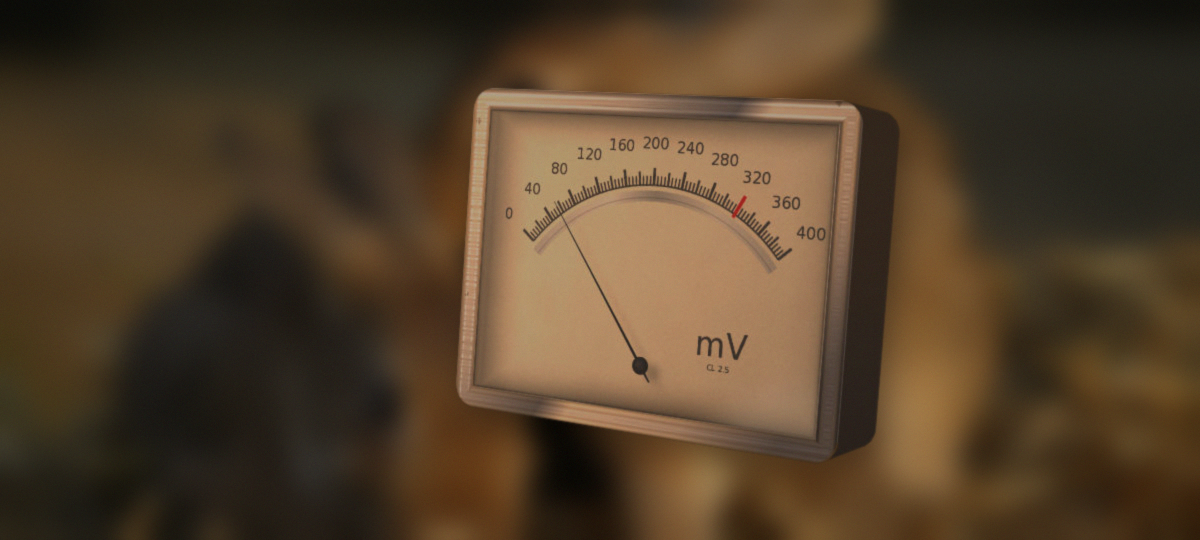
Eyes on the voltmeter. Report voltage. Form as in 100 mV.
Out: 60 mV
